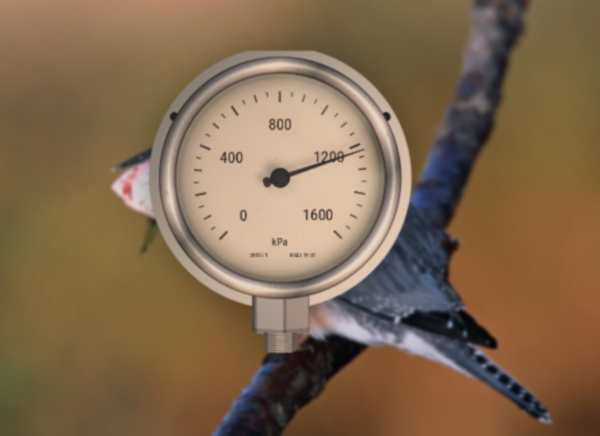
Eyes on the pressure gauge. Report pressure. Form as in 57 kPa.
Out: 1225 kPa
